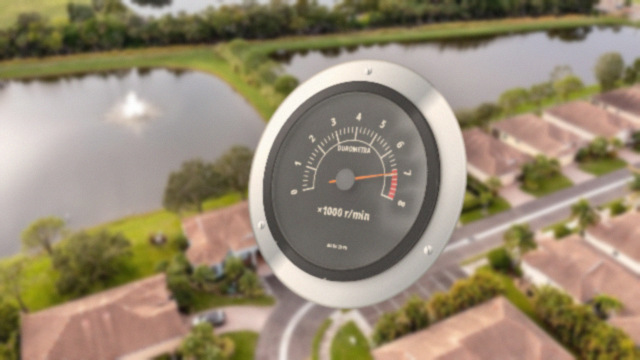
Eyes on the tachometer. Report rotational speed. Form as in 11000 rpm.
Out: 7000 rpm
